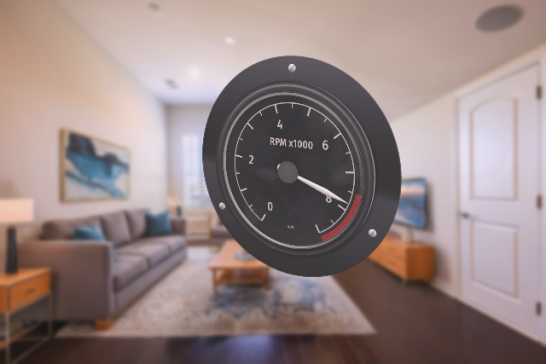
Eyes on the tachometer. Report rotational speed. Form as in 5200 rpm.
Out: 7750 rpm
